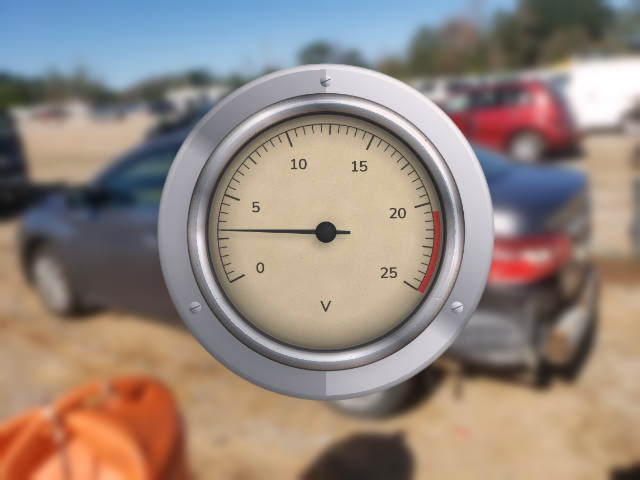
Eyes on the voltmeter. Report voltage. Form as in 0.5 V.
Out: 3 V
